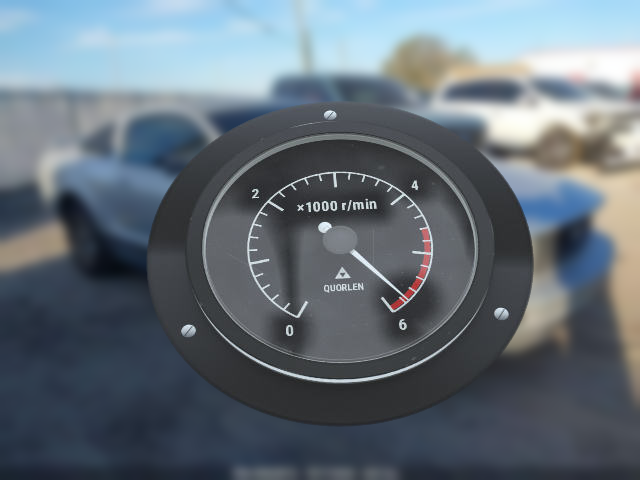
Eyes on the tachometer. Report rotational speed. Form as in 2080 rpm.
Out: 5800 rpm
